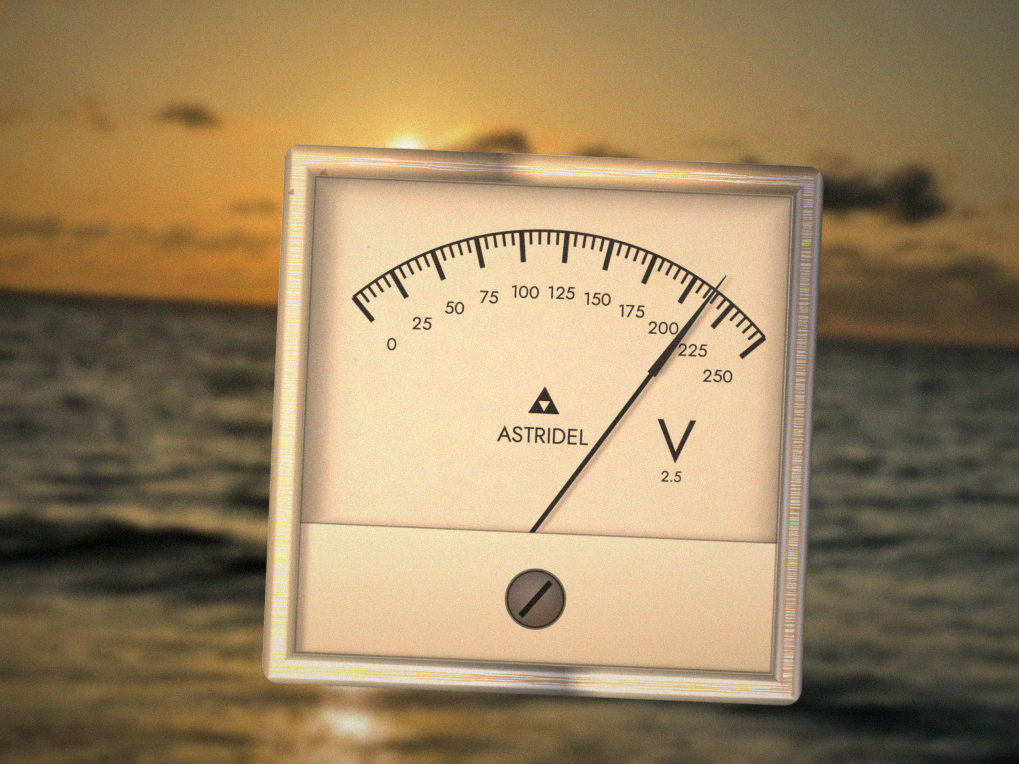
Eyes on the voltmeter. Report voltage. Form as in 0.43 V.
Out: 212.5 V
